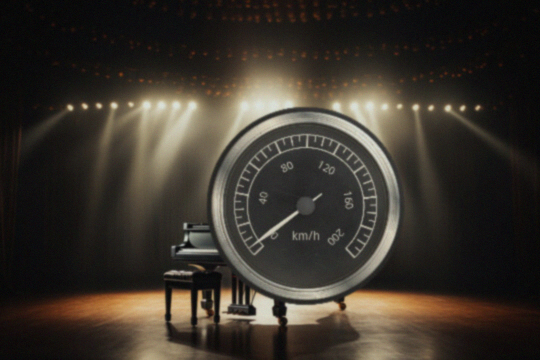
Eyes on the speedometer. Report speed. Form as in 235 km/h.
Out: 5 km/h
